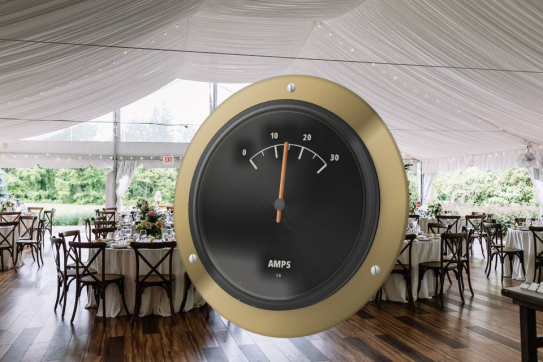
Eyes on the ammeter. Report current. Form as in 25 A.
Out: 15 A
